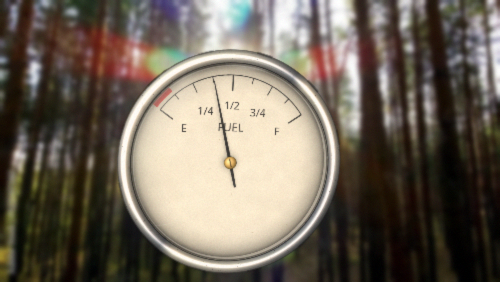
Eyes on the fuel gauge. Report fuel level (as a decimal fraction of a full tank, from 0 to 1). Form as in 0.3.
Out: 0.375
